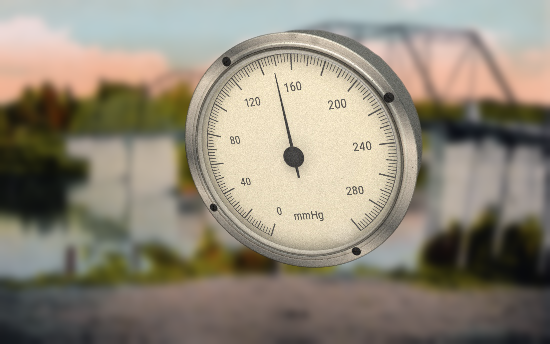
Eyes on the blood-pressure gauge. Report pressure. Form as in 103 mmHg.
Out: 150 mmHg
